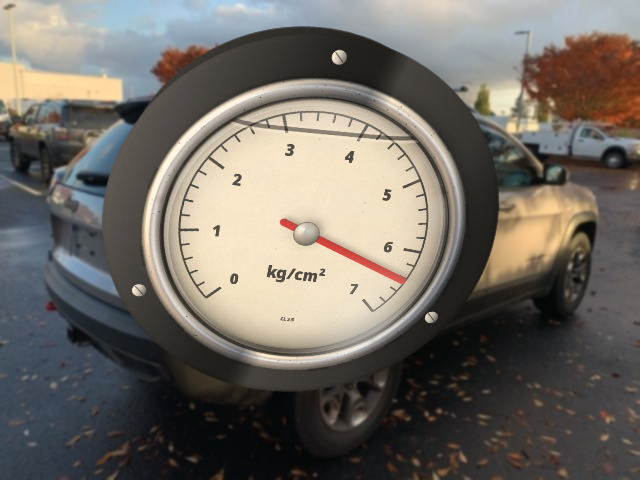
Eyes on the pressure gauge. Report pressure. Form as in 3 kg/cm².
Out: 6.4 kg/cm²
